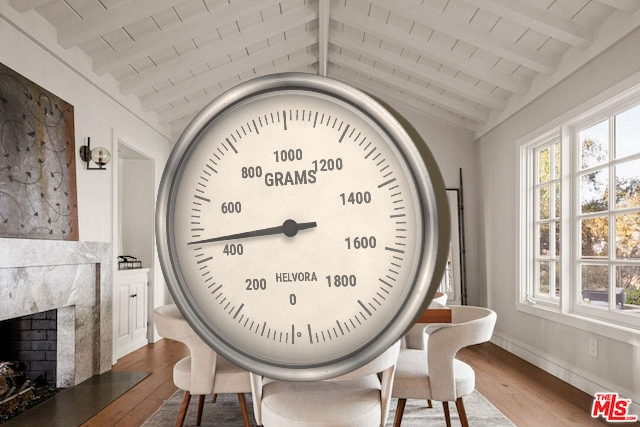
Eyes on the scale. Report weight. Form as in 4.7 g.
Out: 460 g
